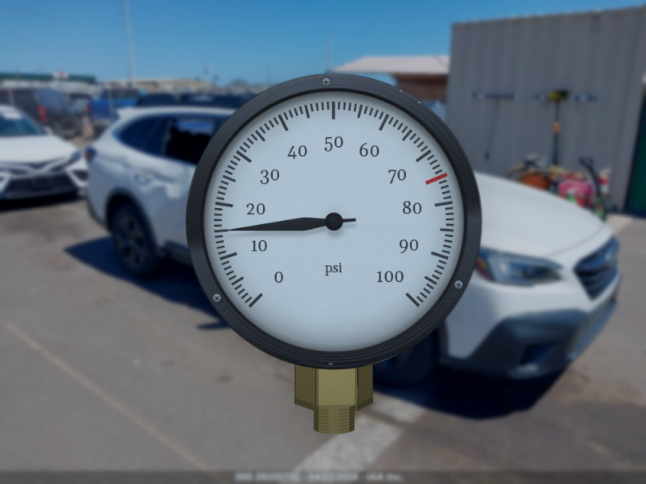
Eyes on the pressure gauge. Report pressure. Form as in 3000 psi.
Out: 15 psi
